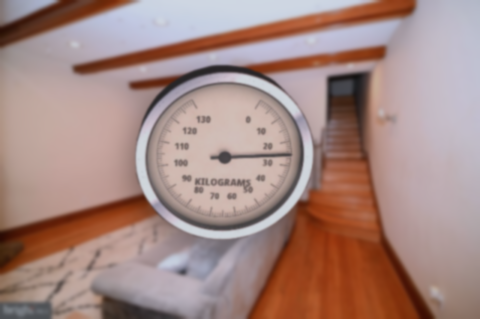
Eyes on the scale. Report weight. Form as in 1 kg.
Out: 25 kg
